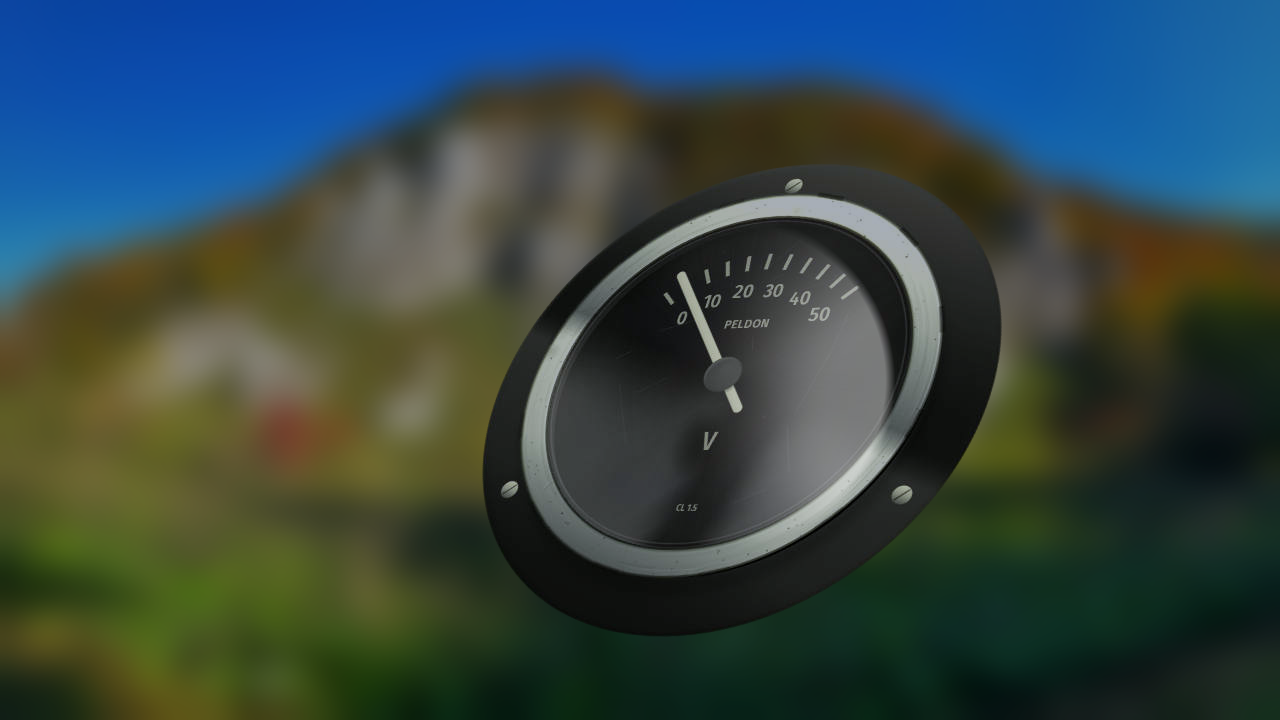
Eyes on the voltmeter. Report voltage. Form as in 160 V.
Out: 5 V
